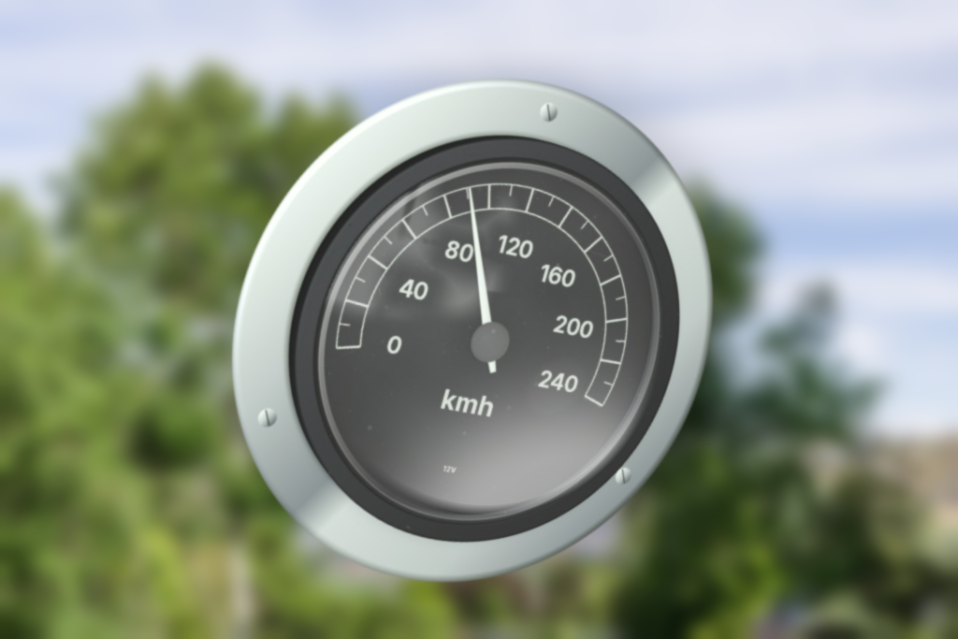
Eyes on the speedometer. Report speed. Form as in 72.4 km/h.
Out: 90 km/h
